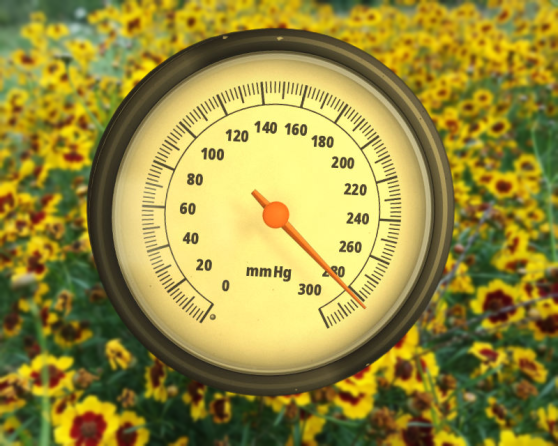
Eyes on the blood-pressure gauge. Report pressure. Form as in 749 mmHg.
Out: 282 mmHg
